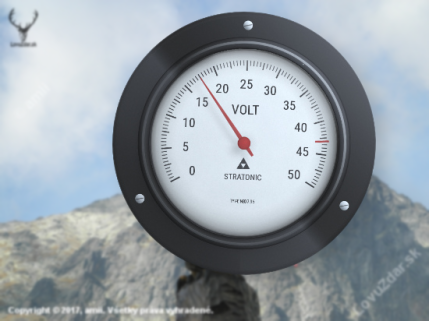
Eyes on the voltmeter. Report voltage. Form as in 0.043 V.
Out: 17.5 V
